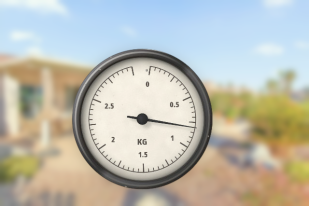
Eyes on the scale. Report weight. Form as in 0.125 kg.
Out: 0.8 kg
